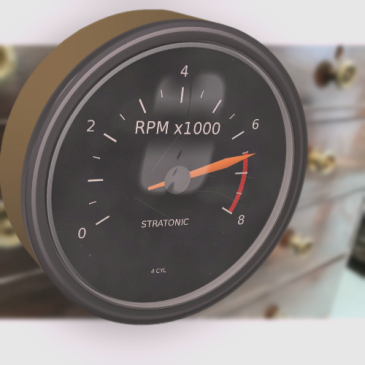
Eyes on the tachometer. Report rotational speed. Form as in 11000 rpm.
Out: 6500 rpm
